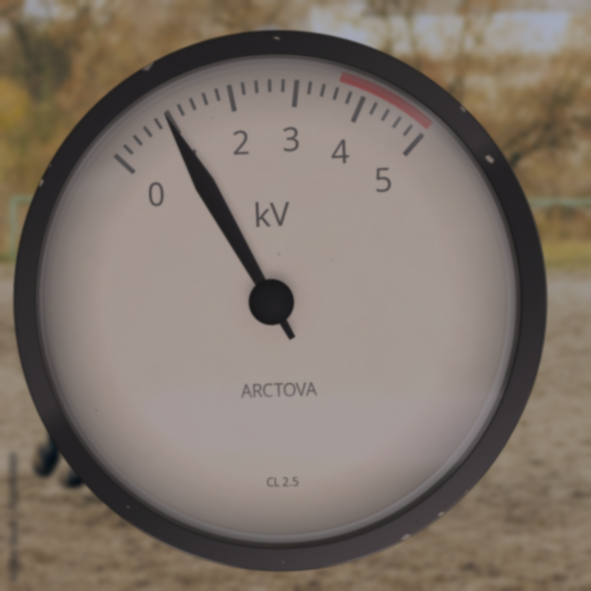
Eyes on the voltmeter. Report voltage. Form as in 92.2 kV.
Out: 1 kV
